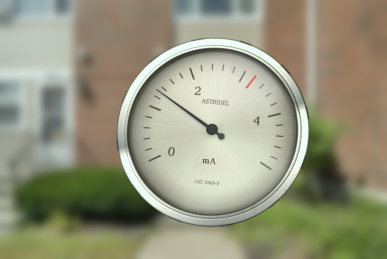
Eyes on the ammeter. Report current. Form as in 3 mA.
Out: 1.3 mA
